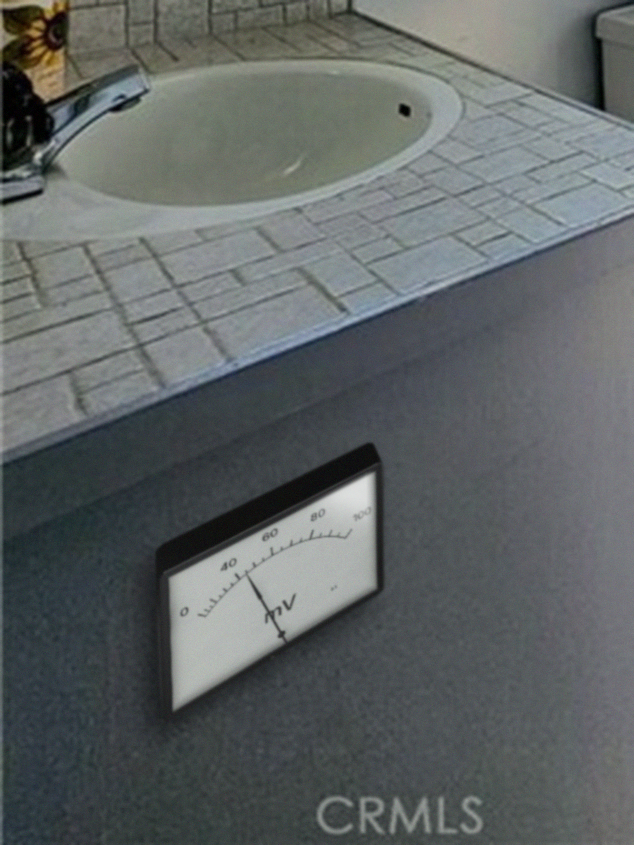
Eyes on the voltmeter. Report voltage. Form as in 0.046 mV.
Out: 45 mV
